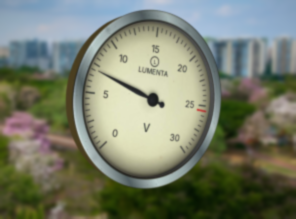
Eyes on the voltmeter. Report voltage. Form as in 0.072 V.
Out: 7 V
